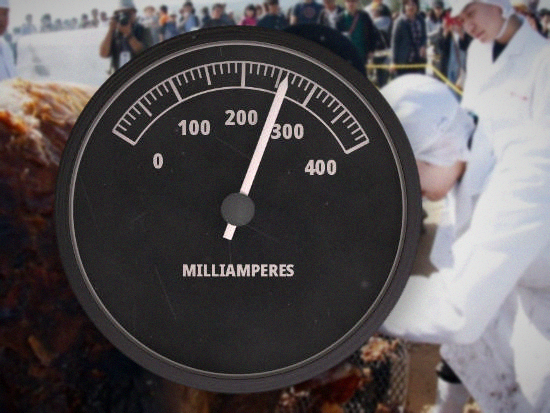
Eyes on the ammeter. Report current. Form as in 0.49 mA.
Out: 260 mA
